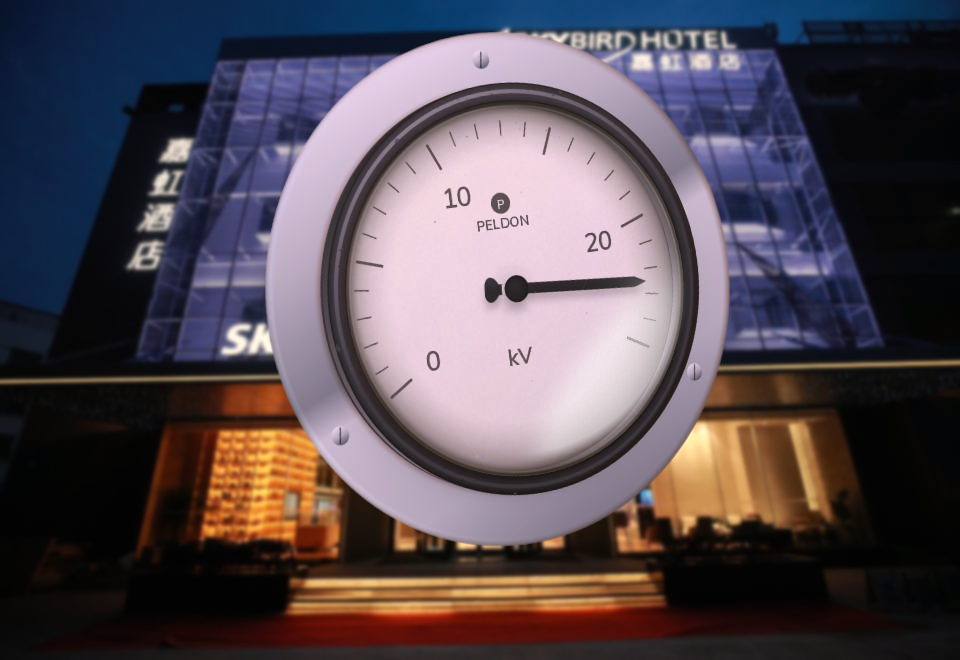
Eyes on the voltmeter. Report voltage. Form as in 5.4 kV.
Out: 22.5 kV
